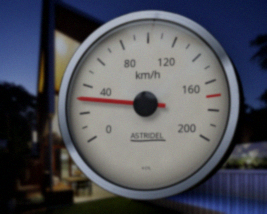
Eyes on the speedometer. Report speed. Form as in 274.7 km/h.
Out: 30 km/h
